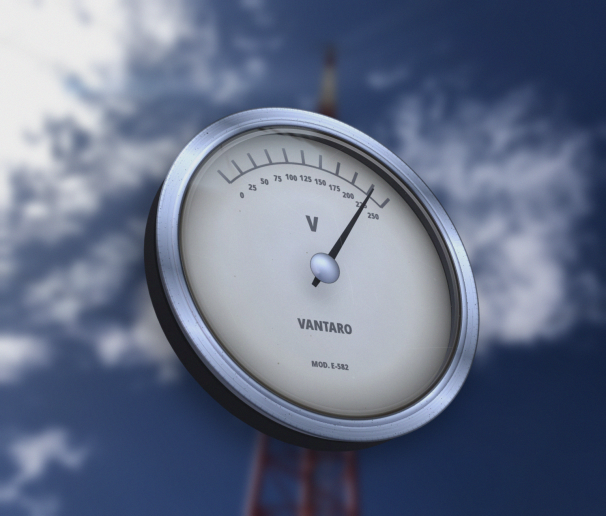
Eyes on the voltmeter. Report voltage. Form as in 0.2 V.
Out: 225 V
